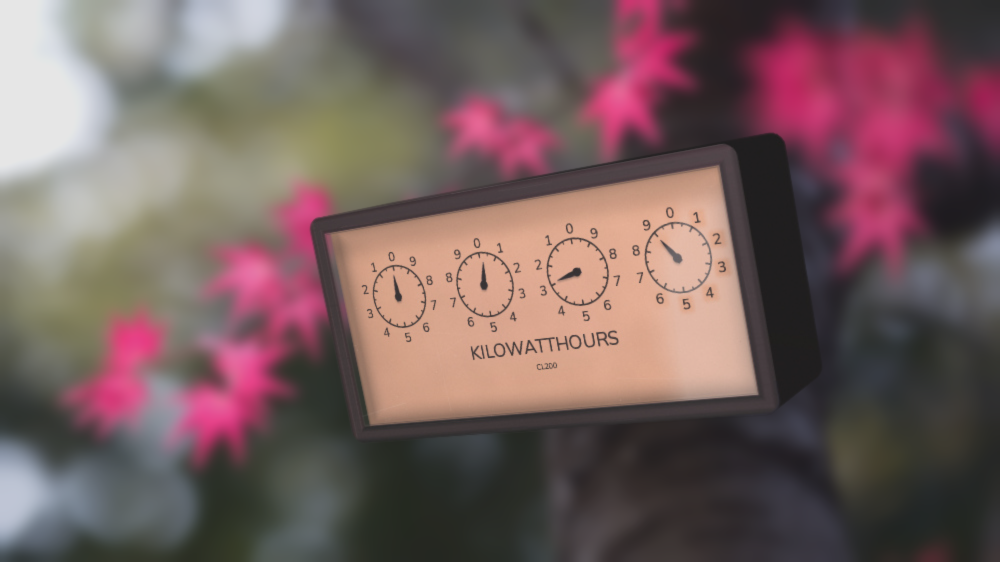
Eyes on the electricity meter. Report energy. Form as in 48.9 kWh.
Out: 29 kWh
